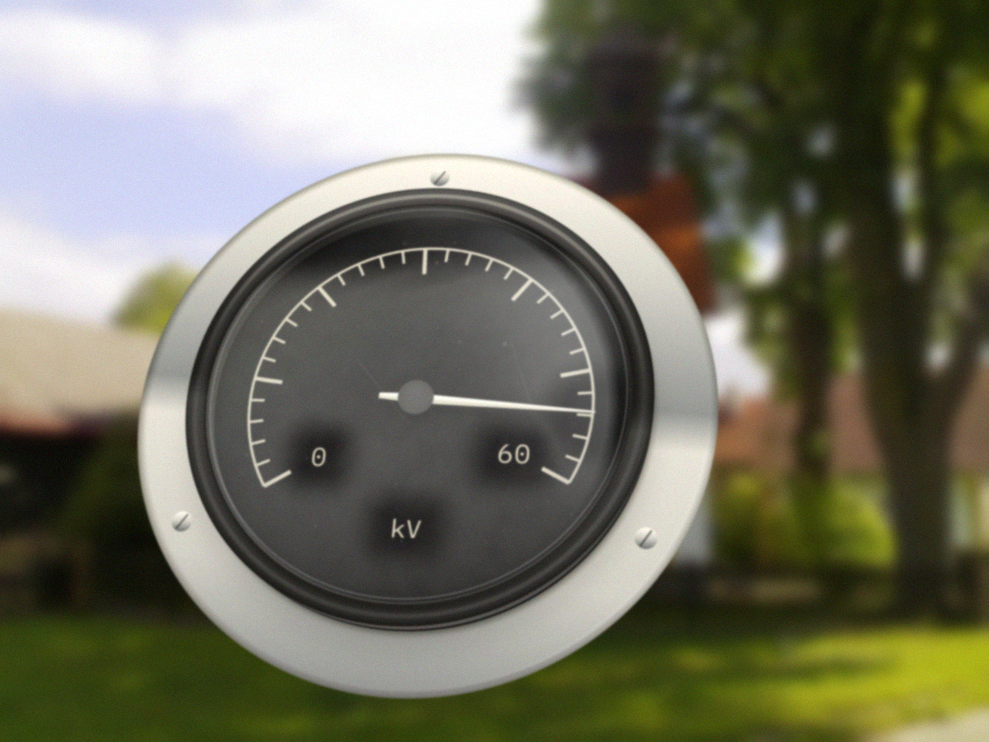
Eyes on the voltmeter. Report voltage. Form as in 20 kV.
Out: 54 kV
